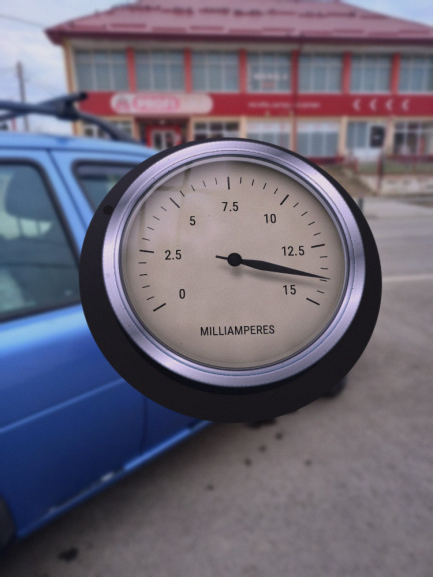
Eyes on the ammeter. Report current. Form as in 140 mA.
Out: 14 mA
